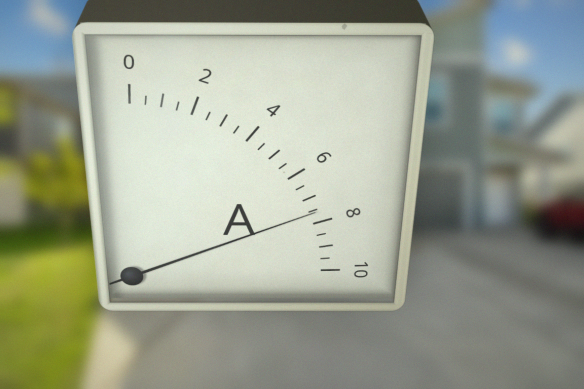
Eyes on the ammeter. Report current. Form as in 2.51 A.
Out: 7.5 A
